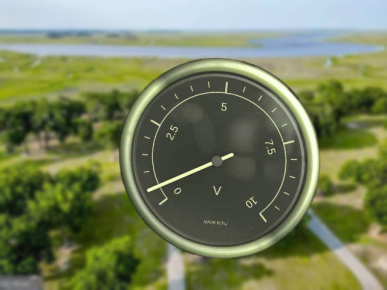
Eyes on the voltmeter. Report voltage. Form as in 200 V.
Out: 0.5 V
